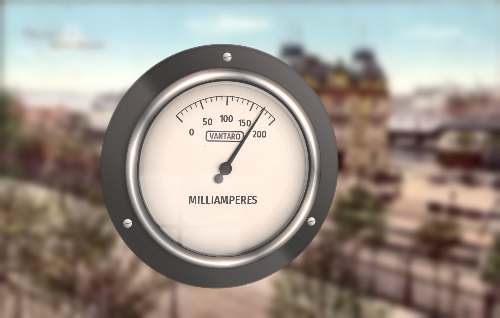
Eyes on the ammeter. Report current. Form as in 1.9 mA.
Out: 170 mA
